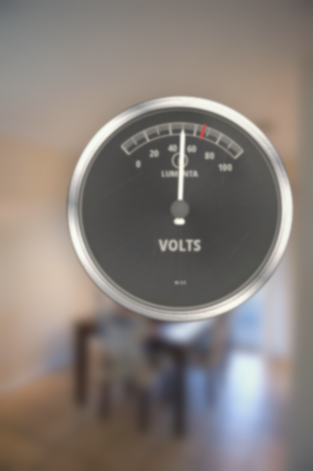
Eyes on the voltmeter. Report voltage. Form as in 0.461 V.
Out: 50 V
